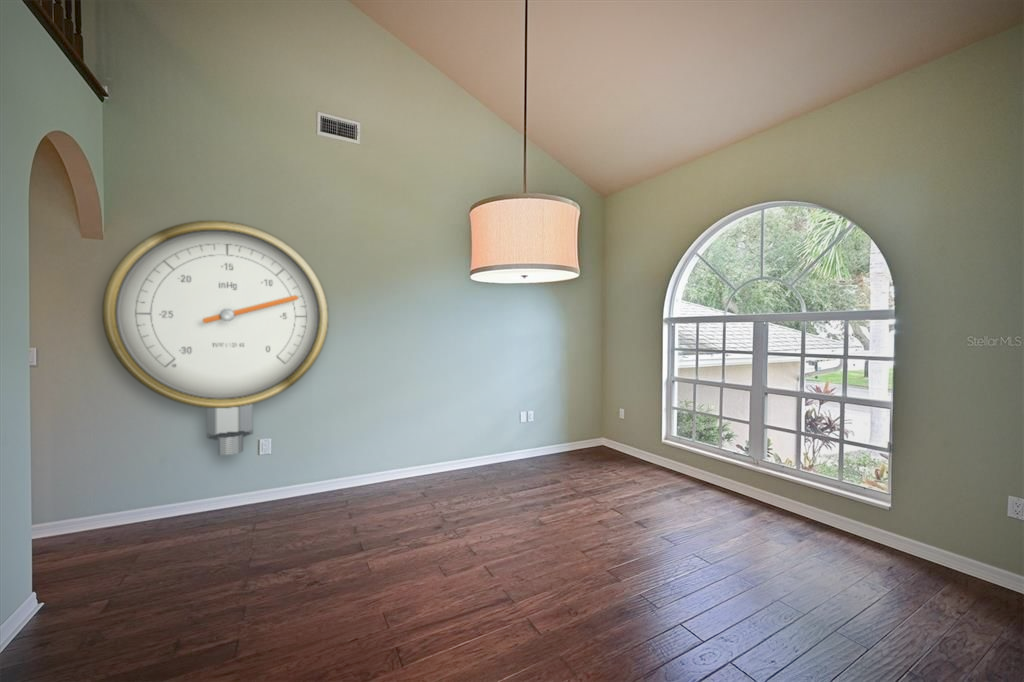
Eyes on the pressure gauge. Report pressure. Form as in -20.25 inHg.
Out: -7 inHg
